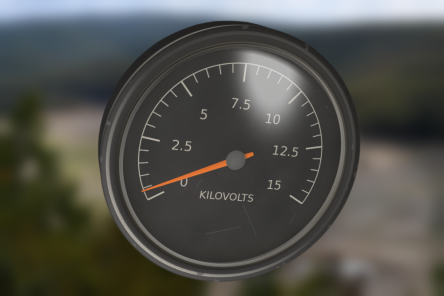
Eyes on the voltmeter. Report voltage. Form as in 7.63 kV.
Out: 0.5 kV
